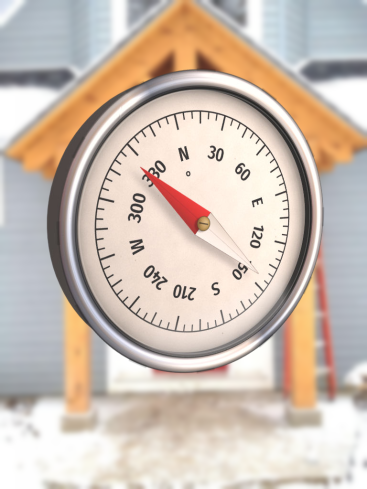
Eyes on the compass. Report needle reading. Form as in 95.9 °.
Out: 325 °
